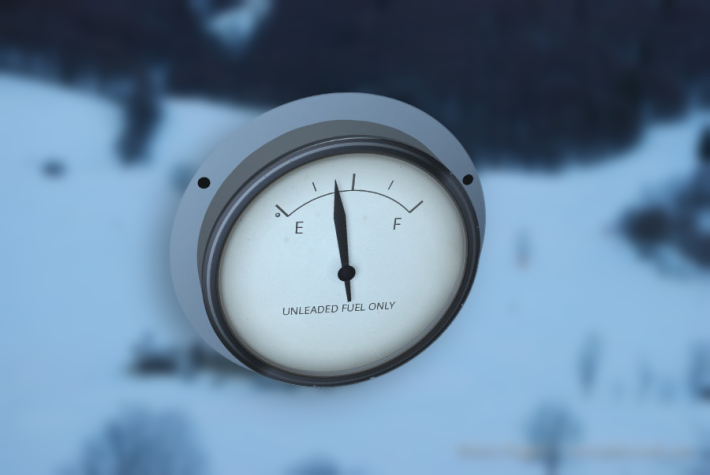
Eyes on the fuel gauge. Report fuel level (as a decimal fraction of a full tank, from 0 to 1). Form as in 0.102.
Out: 0.375
